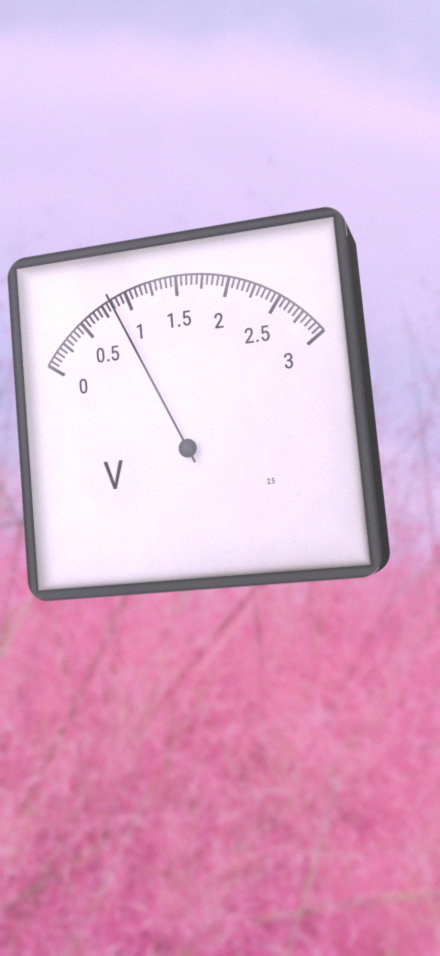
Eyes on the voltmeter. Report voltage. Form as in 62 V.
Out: 0.85 V
